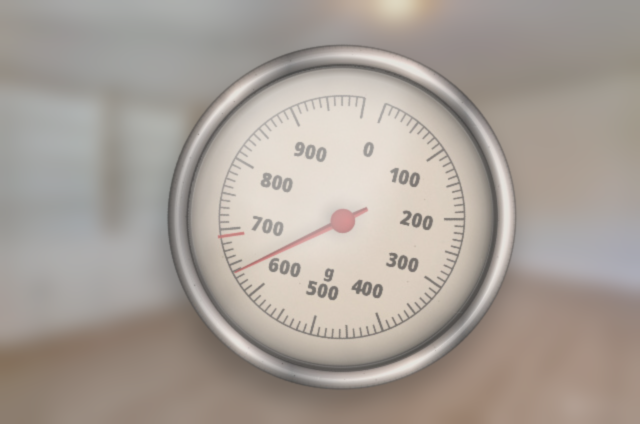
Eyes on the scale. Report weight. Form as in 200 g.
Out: 640 g
